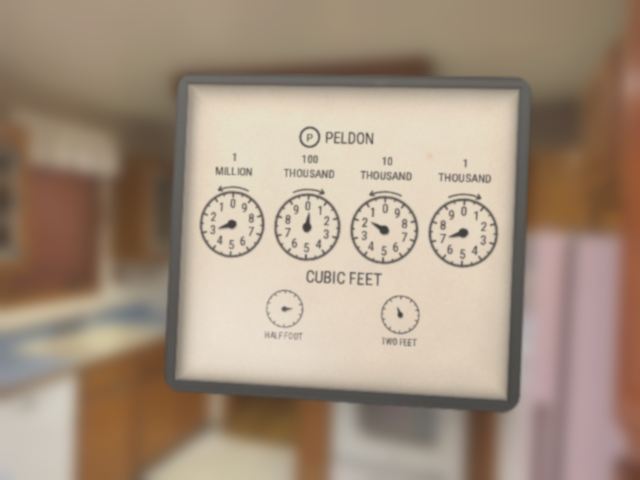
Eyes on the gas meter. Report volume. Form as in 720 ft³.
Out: 301700 ft³
